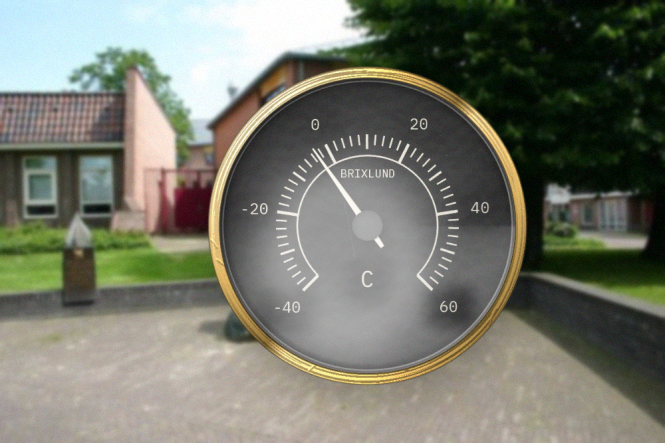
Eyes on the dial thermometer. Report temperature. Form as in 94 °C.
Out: -3 °C
